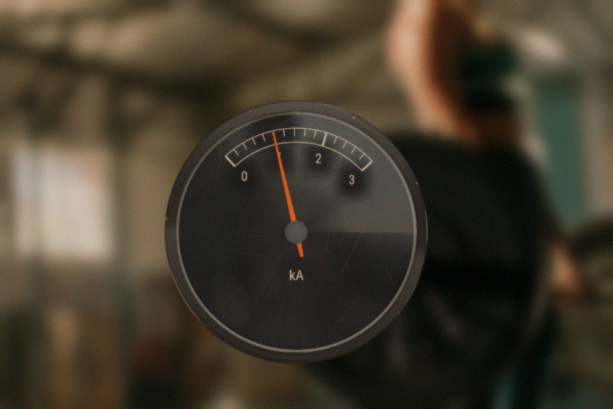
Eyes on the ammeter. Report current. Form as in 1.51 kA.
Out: 1 kA
